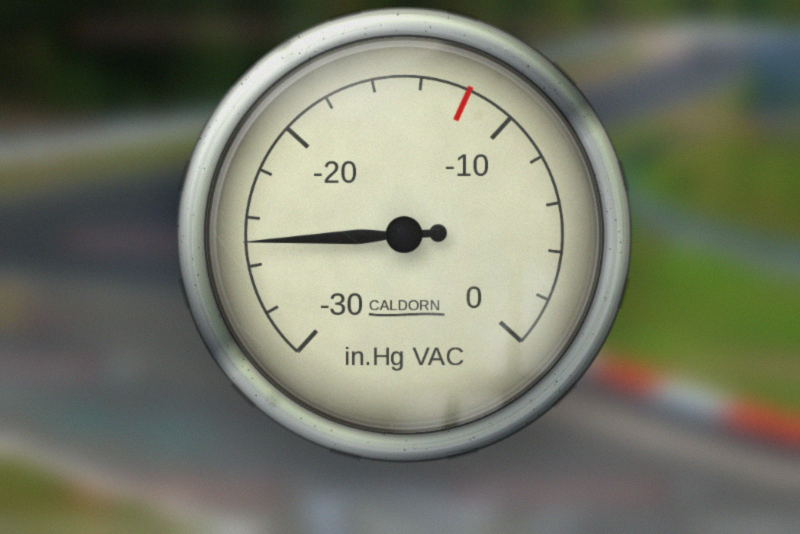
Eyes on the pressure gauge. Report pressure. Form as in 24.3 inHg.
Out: -25 inHg
